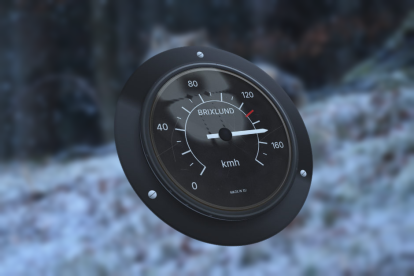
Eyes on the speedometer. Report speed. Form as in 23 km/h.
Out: 150 km/h
